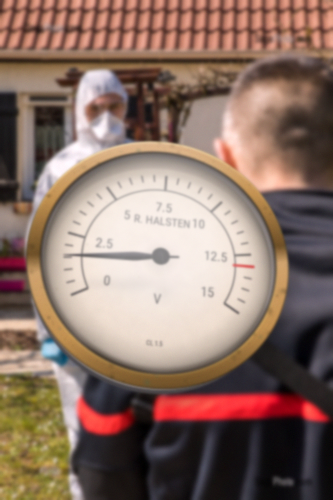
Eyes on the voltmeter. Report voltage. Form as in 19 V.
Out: 1.5 V
